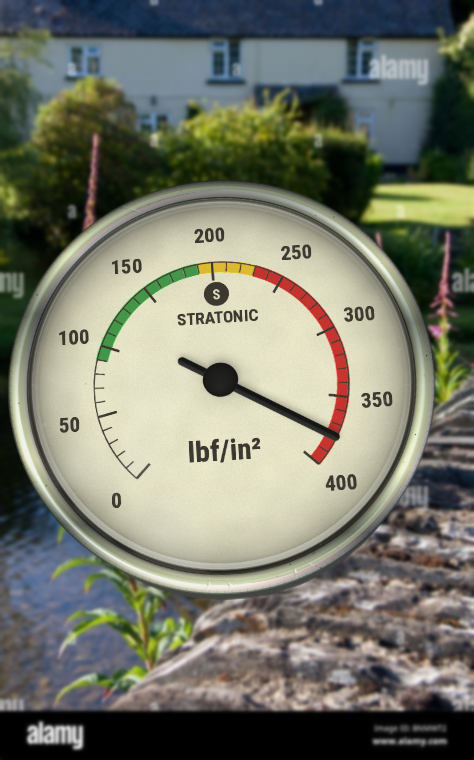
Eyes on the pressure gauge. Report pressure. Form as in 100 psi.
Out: 380 psi
